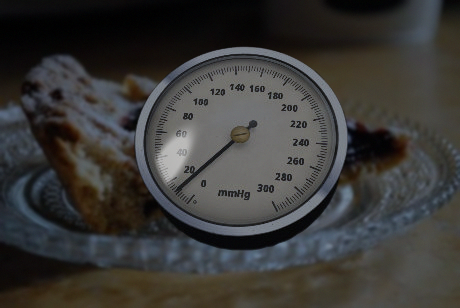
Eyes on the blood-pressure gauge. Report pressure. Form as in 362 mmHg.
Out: 10 mmHg
